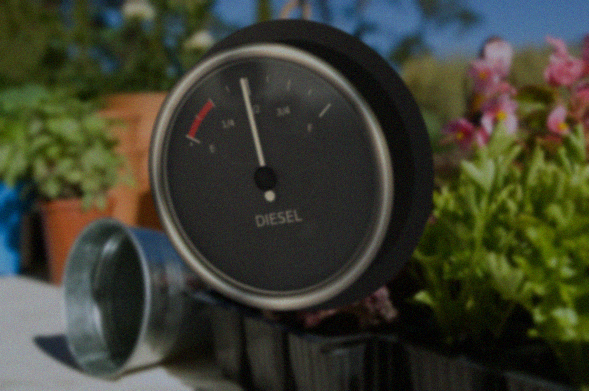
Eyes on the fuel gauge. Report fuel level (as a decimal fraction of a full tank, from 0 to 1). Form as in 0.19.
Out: 0.5
